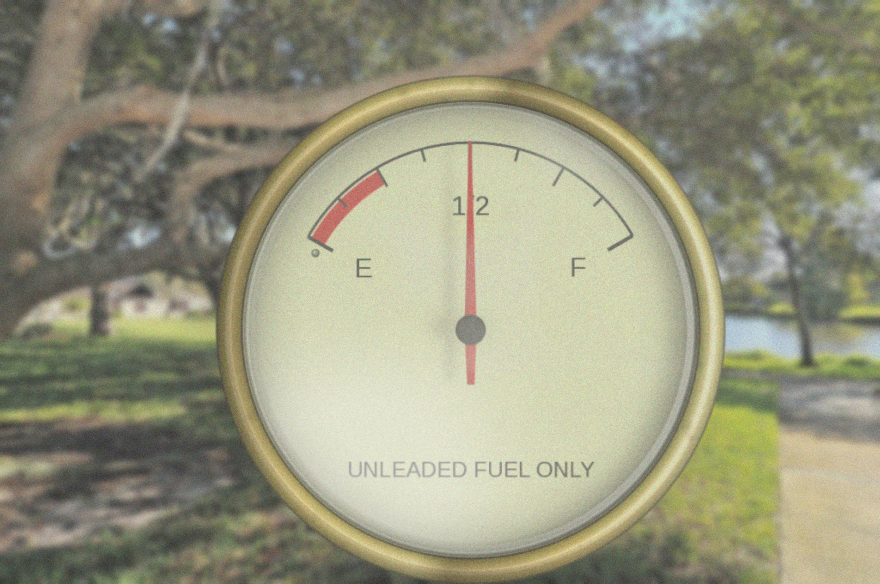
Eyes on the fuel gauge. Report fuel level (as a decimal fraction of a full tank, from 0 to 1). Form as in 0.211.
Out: 0.5
